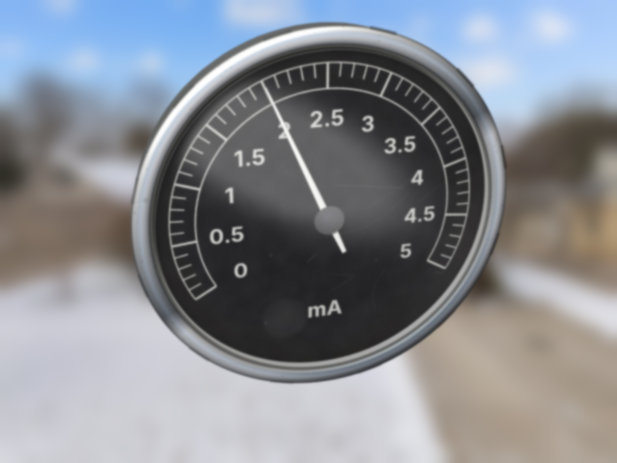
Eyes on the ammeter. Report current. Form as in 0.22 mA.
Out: 2 mA
